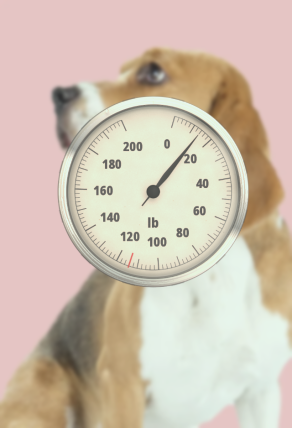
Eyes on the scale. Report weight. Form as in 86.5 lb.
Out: 14 lb
